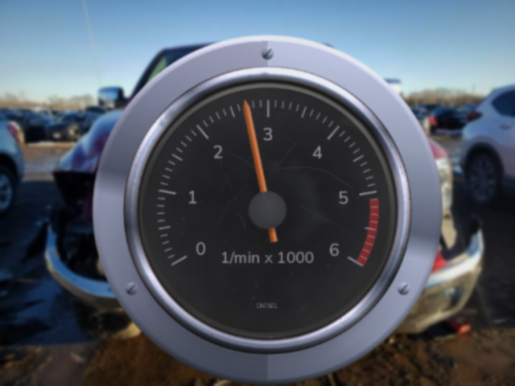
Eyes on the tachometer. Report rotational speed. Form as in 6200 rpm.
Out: 2700 rpm
